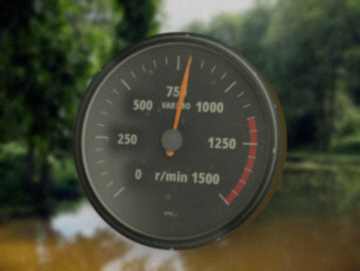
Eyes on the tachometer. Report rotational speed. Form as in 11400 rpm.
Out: 800 rpm
